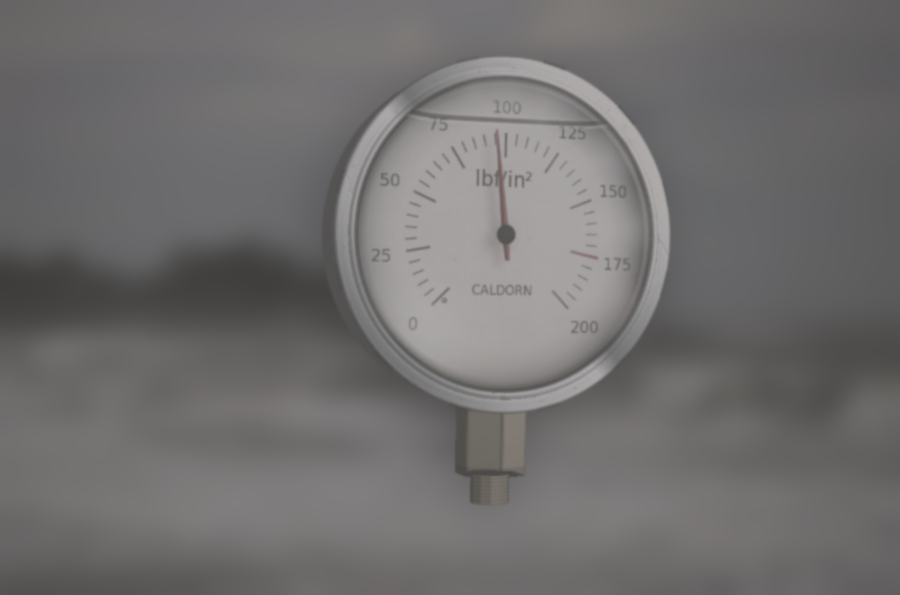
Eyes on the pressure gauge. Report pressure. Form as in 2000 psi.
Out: 95 psi
